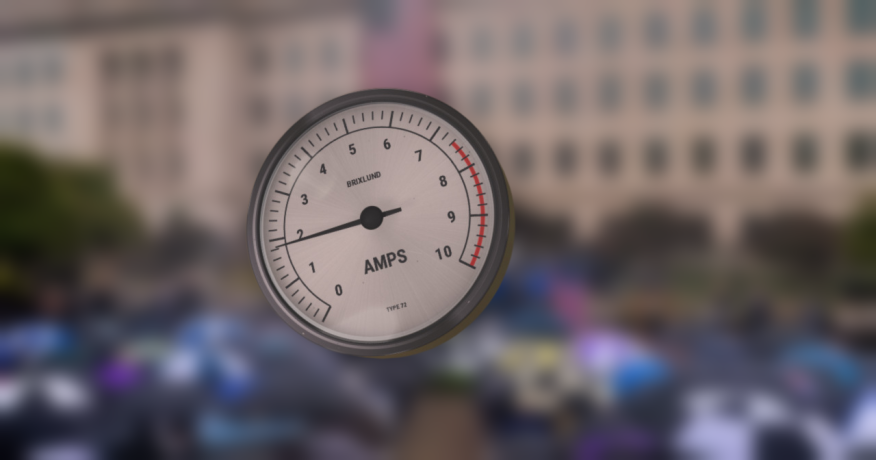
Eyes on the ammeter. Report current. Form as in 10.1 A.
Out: 1.8 A
